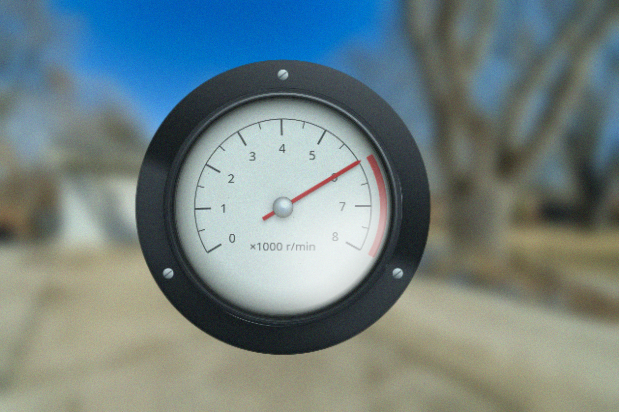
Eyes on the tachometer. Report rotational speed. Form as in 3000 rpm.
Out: 6000 rpm
